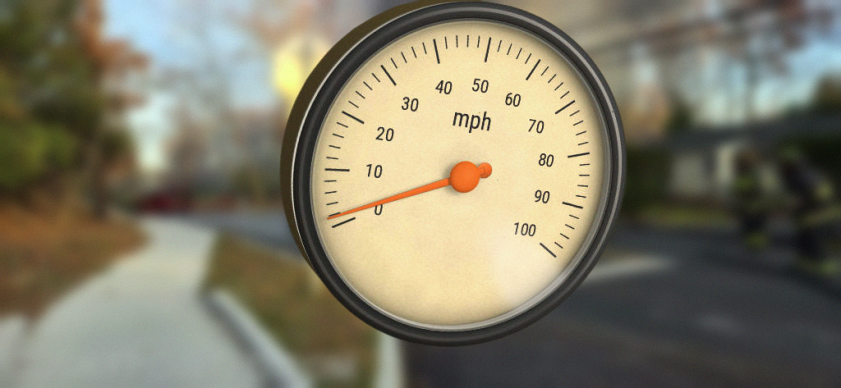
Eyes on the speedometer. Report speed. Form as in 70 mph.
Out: 2 mph
